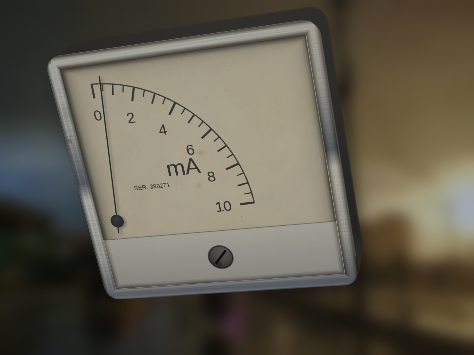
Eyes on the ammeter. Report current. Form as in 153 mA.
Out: 0.5 mA
